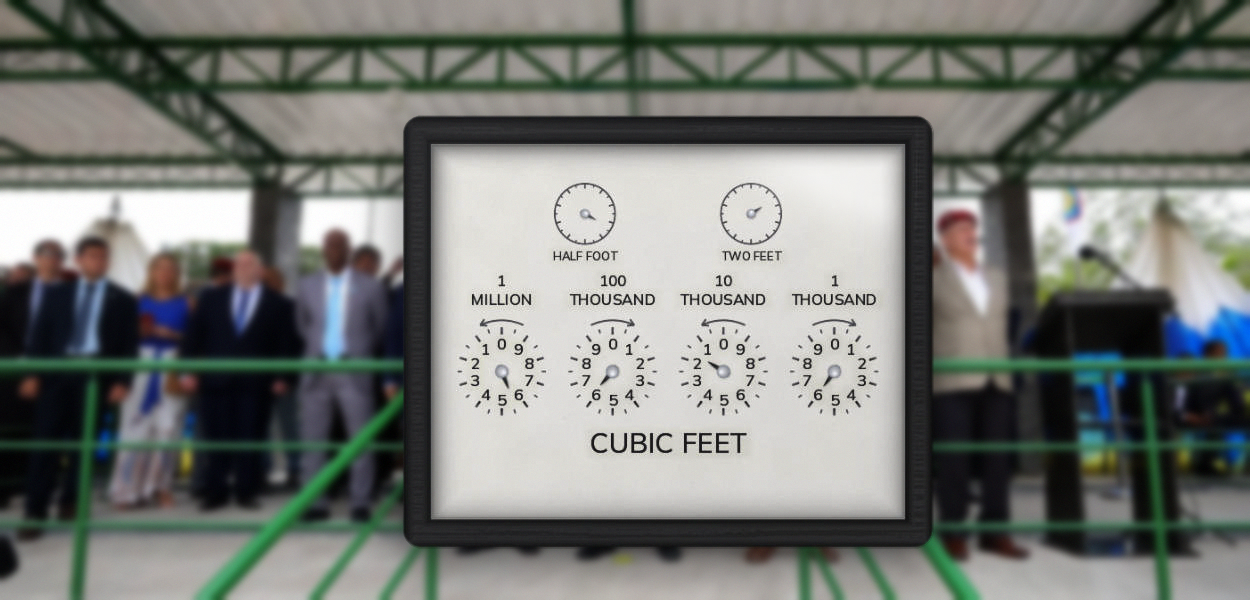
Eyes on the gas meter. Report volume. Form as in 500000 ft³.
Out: 561600 ft³
